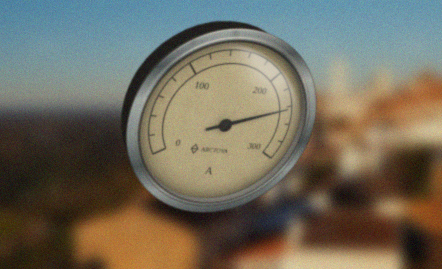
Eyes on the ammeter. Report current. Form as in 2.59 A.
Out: 240 A
